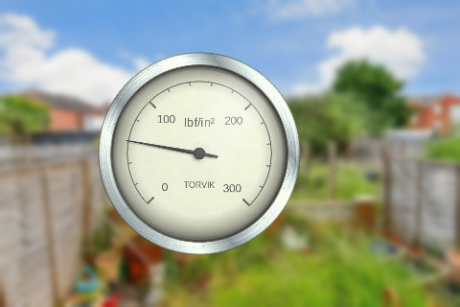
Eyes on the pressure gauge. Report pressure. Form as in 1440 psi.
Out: 60 psi
